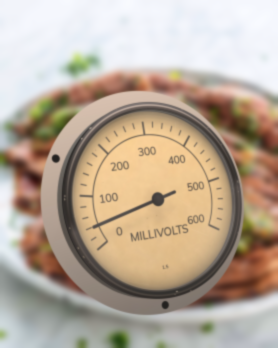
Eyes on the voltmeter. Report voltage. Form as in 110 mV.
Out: 40 mV
